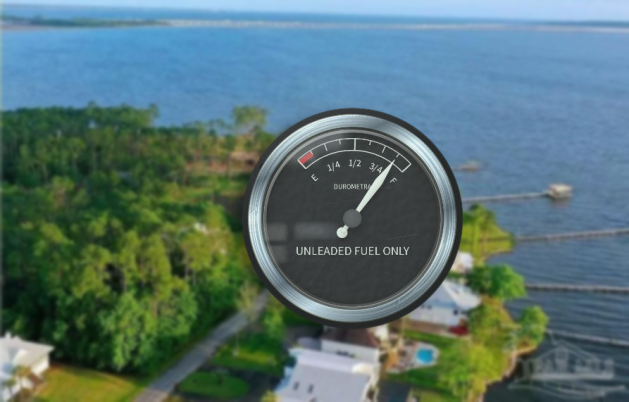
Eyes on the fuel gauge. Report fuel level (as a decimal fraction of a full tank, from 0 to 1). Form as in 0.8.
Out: 0.875
